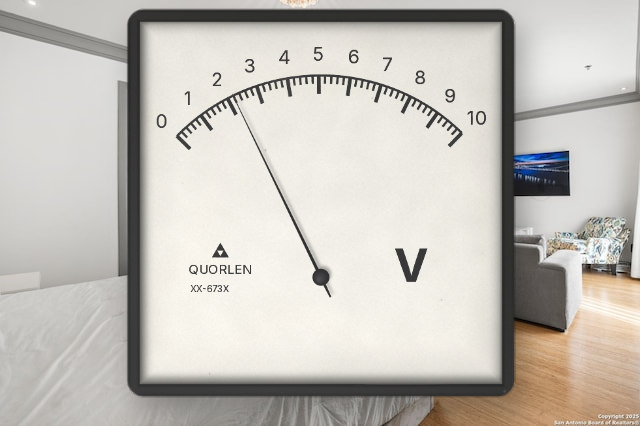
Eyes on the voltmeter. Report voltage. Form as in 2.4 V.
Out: 2.2 V
